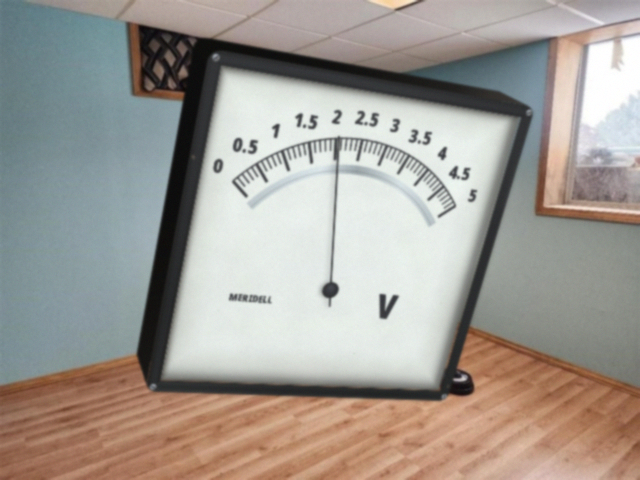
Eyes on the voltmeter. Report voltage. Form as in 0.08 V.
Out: 2 V
